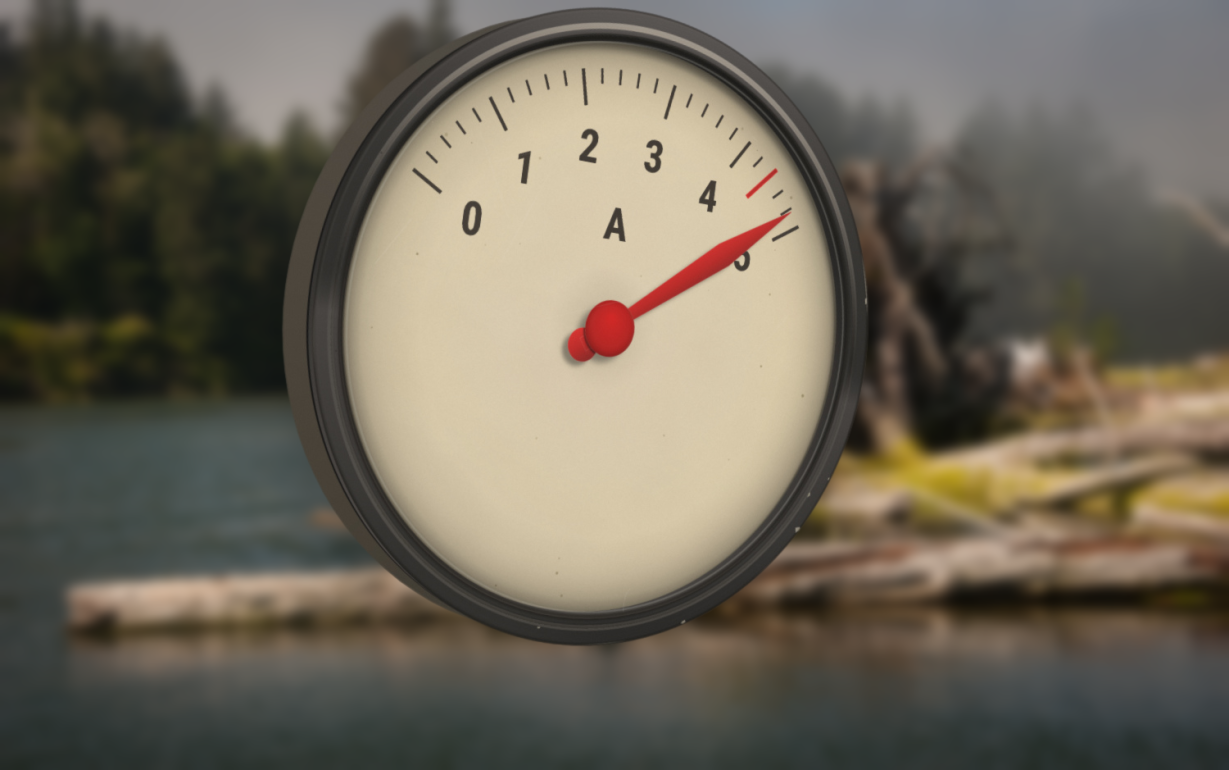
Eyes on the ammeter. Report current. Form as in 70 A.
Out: 4.8 A
